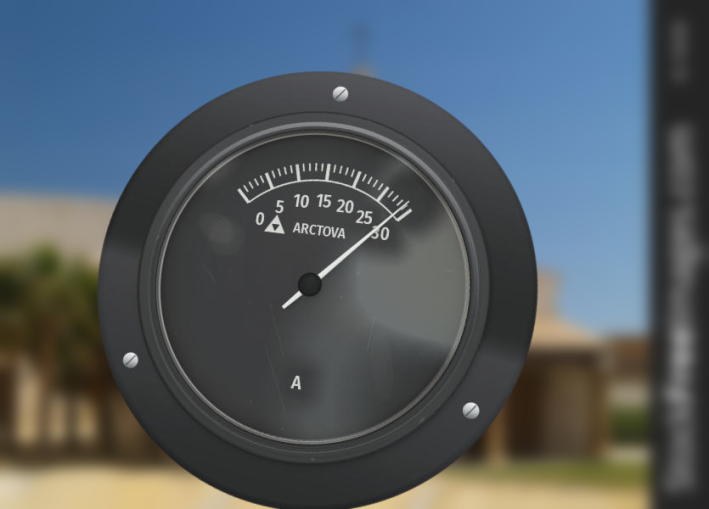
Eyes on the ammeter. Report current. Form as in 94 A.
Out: 29 A
